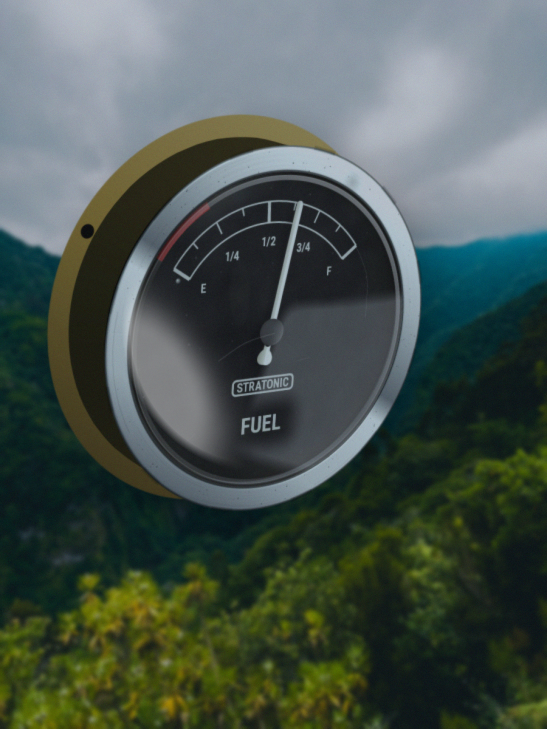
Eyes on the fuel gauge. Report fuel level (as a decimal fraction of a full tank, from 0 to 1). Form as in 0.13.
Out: 0.625
